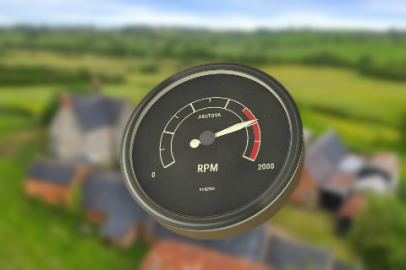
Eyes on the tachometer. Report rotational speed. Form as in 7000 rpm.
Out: 1600 rpm
